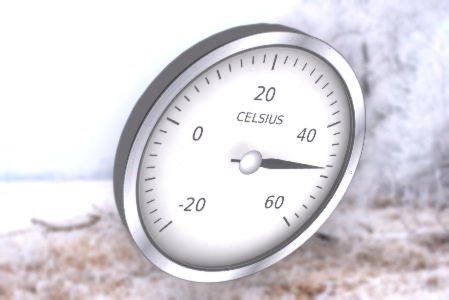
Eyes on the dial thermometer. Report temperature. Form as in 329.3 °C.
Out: 48 °C
